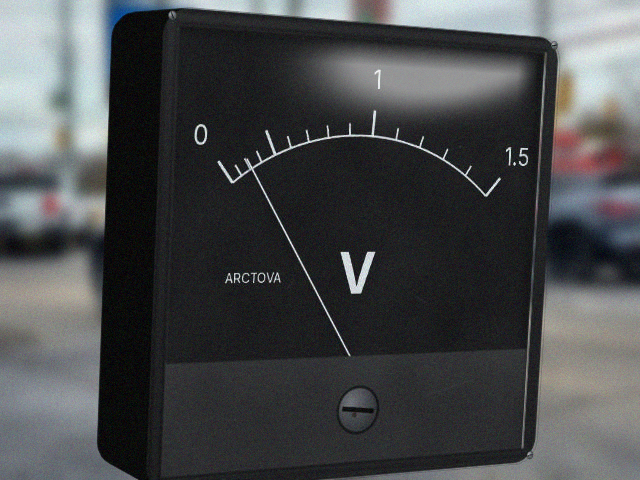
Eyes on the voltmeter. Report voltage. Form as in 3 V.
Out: 0.3 V
